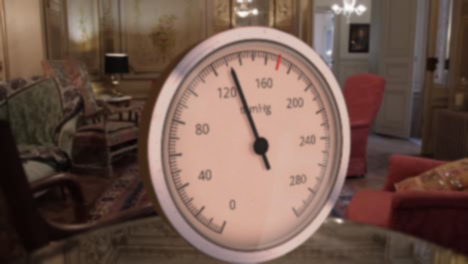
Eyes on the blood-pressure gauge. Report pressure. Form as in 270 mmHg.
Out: 130 mmHg
